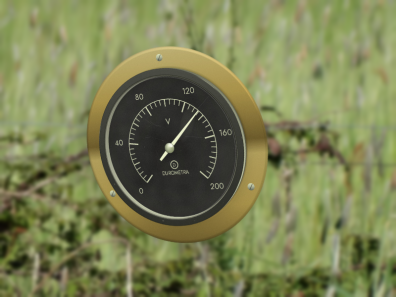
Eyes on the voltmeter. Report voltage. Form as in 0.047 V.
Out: 135 V
